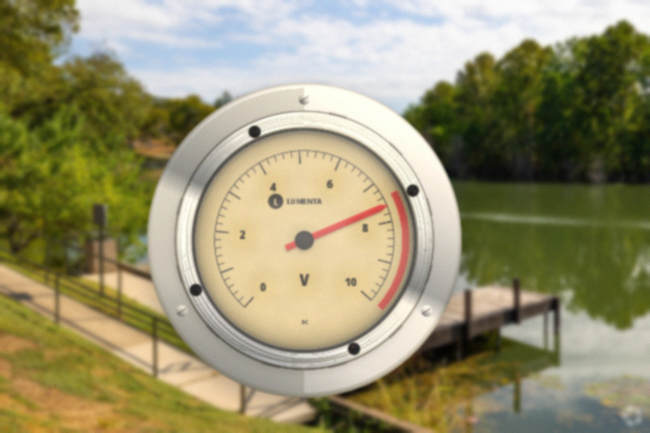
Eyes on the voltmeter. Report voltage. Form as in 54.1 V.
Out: 7.6 V
